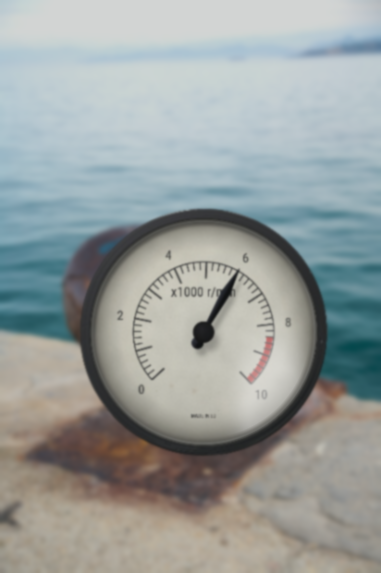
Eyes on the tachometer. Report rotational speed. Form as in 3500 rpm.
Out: 6000 rpm
